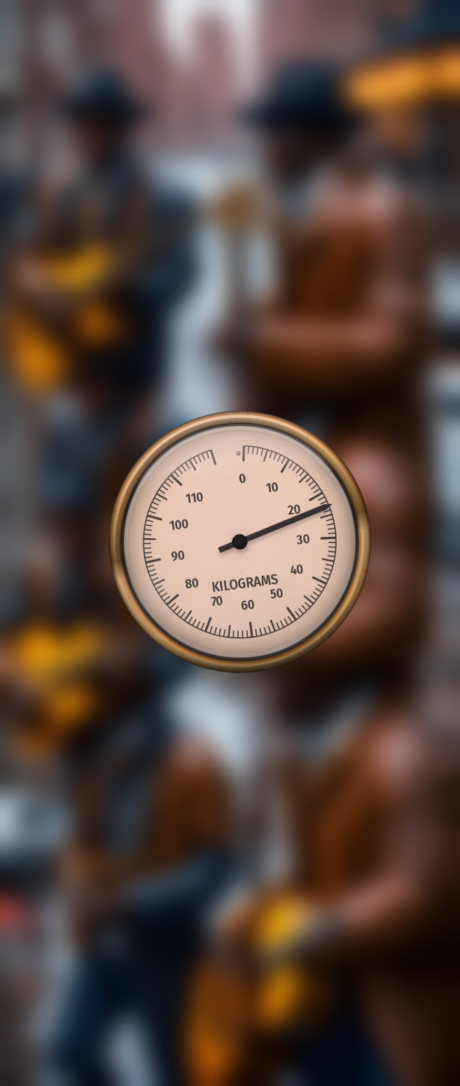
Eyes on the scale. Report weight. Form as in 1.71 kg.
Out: 23 kg
